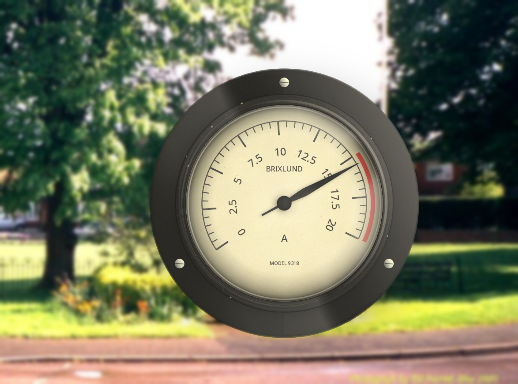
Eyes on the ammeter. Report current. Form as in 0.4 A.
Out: 15.5 A
